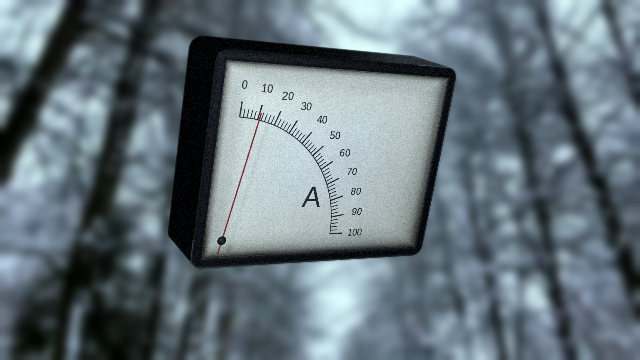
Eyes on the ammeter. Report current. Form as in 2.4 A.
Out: 10 A
